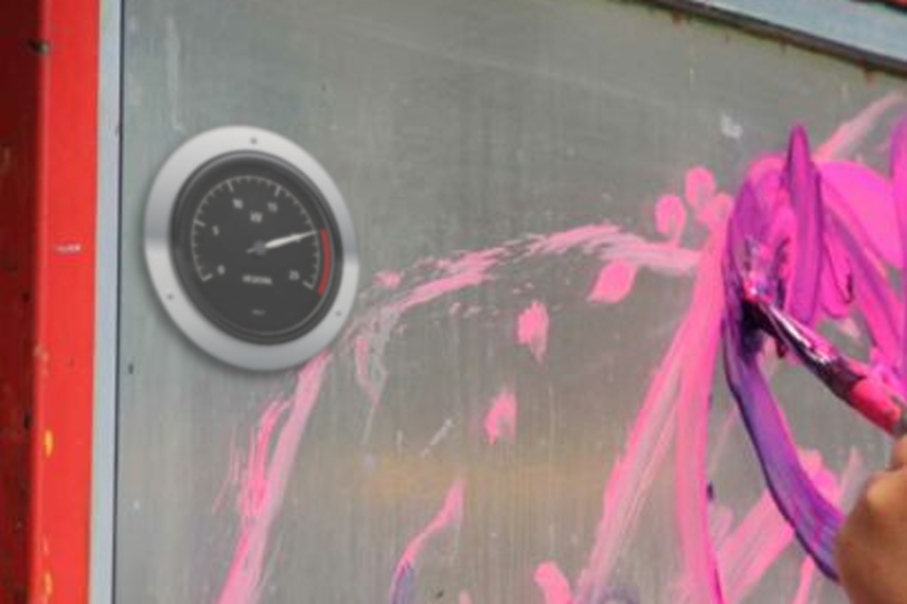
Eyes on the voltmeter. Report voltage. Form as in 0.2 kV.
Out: 20 kV
